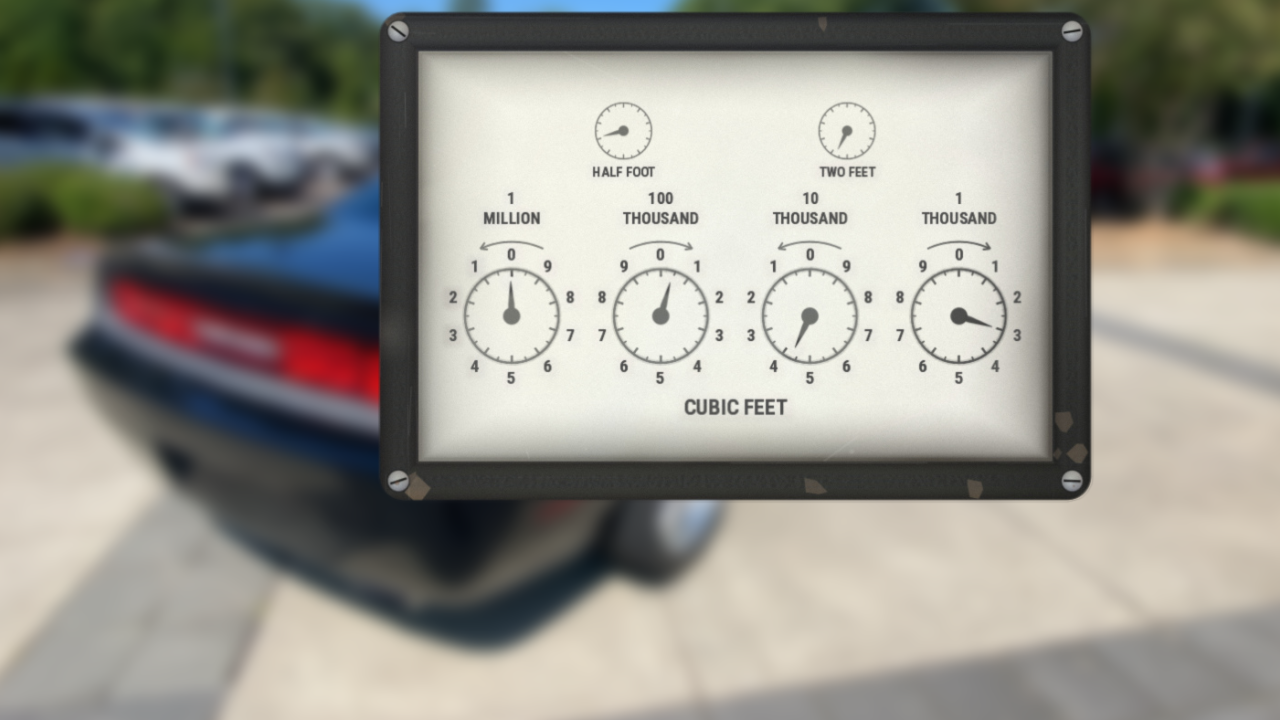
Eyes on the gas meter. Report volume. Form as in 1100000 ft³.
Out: 4300 ft³
